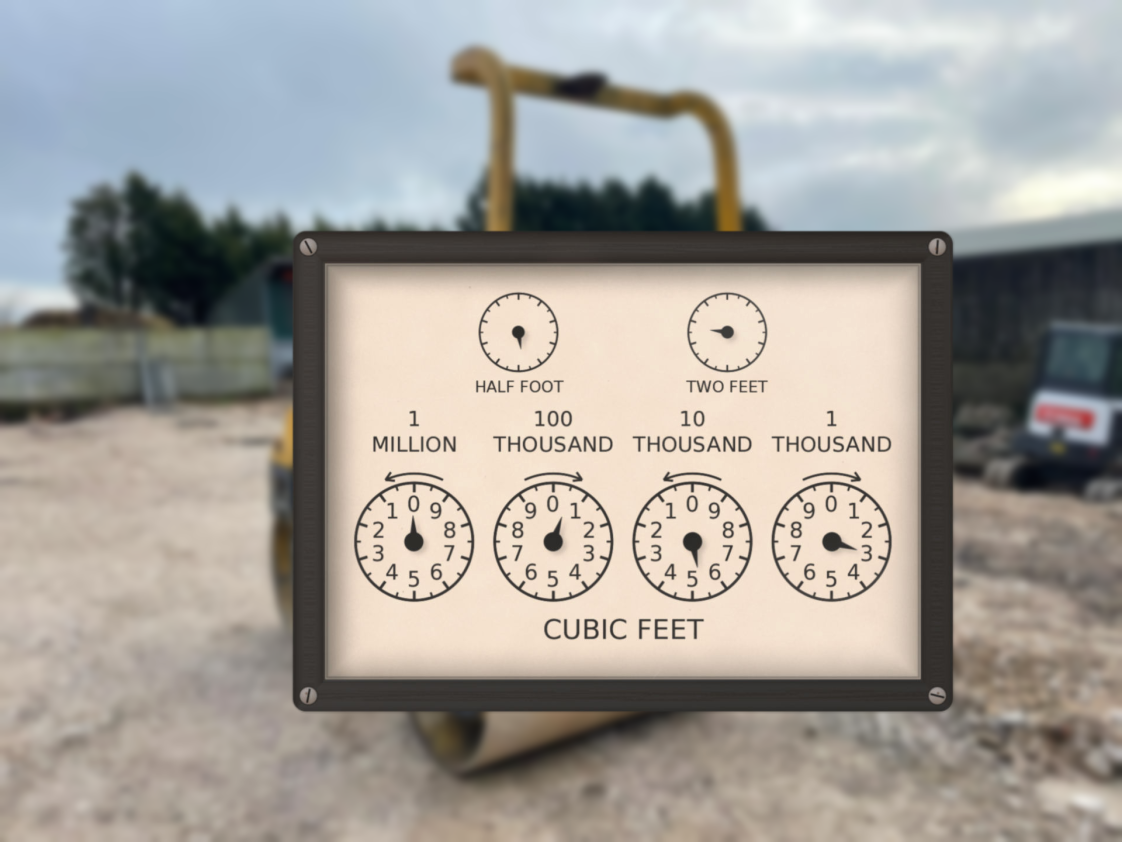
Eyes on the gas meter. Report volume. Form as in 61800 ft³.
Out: 5300 ft³
